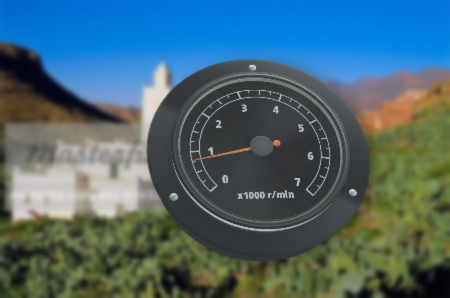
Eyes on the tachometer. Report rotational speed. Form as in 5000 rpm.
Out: 750 rpm
